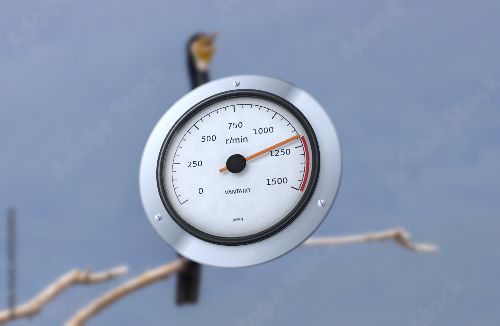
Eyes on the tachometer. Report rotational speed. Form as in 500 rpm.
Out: 1200 rpm
